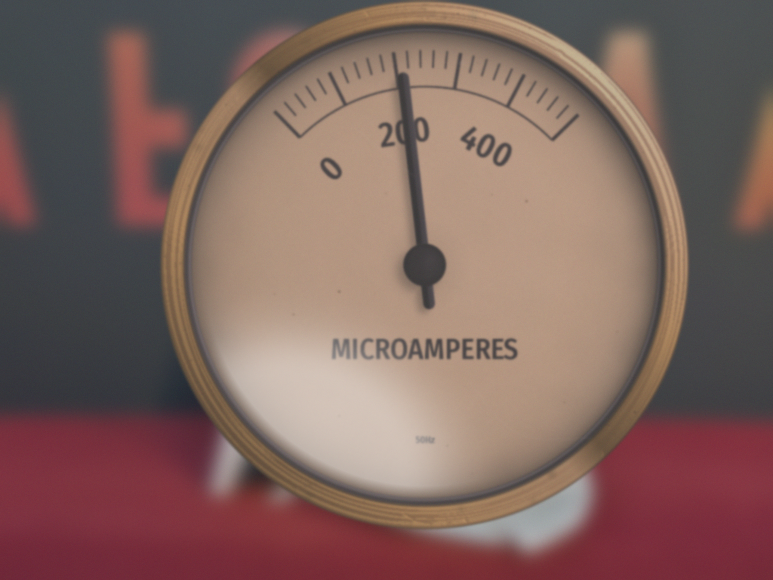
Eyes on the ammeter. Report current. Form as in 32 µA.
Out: 210 µA
